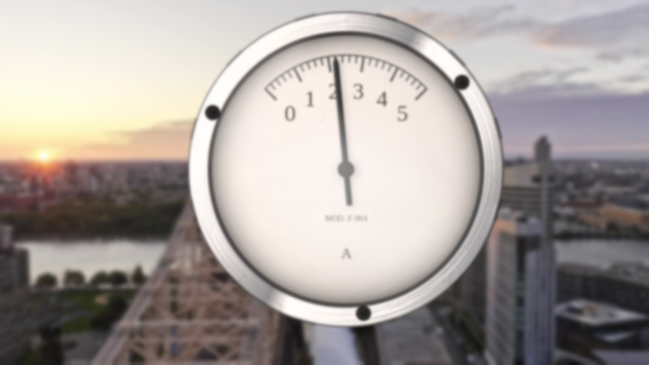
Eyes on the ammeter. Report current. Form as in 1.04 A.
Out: 2.2 A
